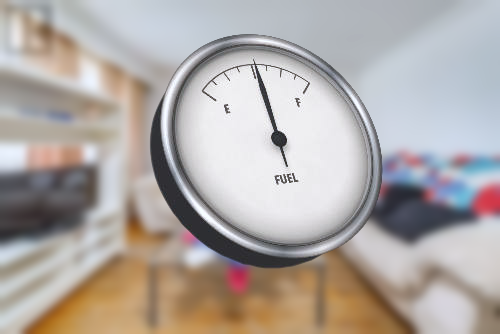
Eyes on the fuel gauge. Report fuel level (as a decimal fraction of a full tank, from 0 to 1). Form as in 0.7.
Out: 0.5
